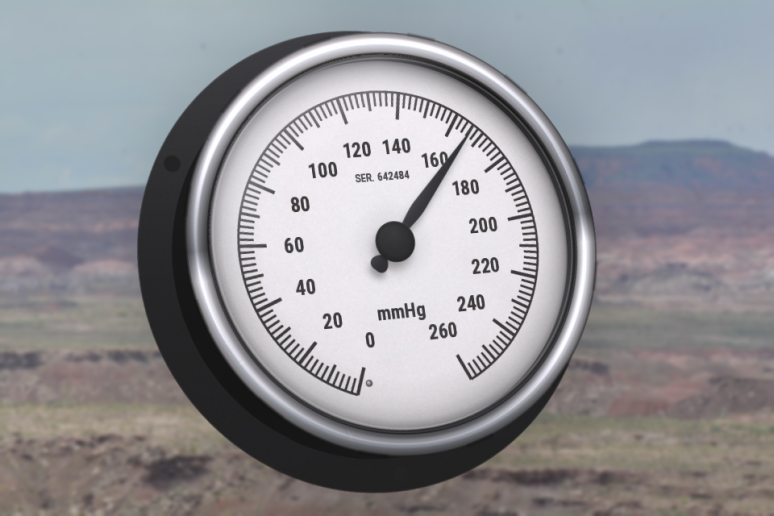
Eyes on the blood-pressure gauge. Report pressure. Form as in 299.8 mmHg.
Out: 166 mmHg
